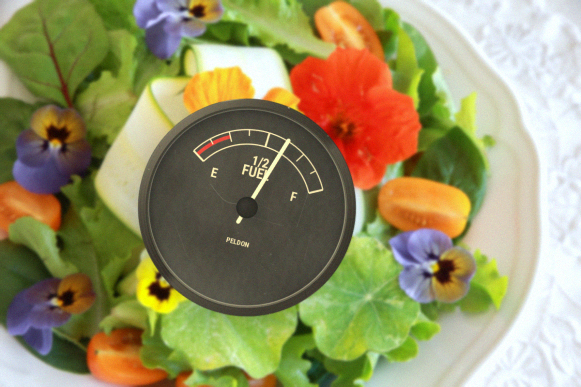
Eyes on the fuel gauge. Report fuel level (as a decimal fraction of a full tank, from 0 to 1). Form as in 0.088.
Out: 0.625
